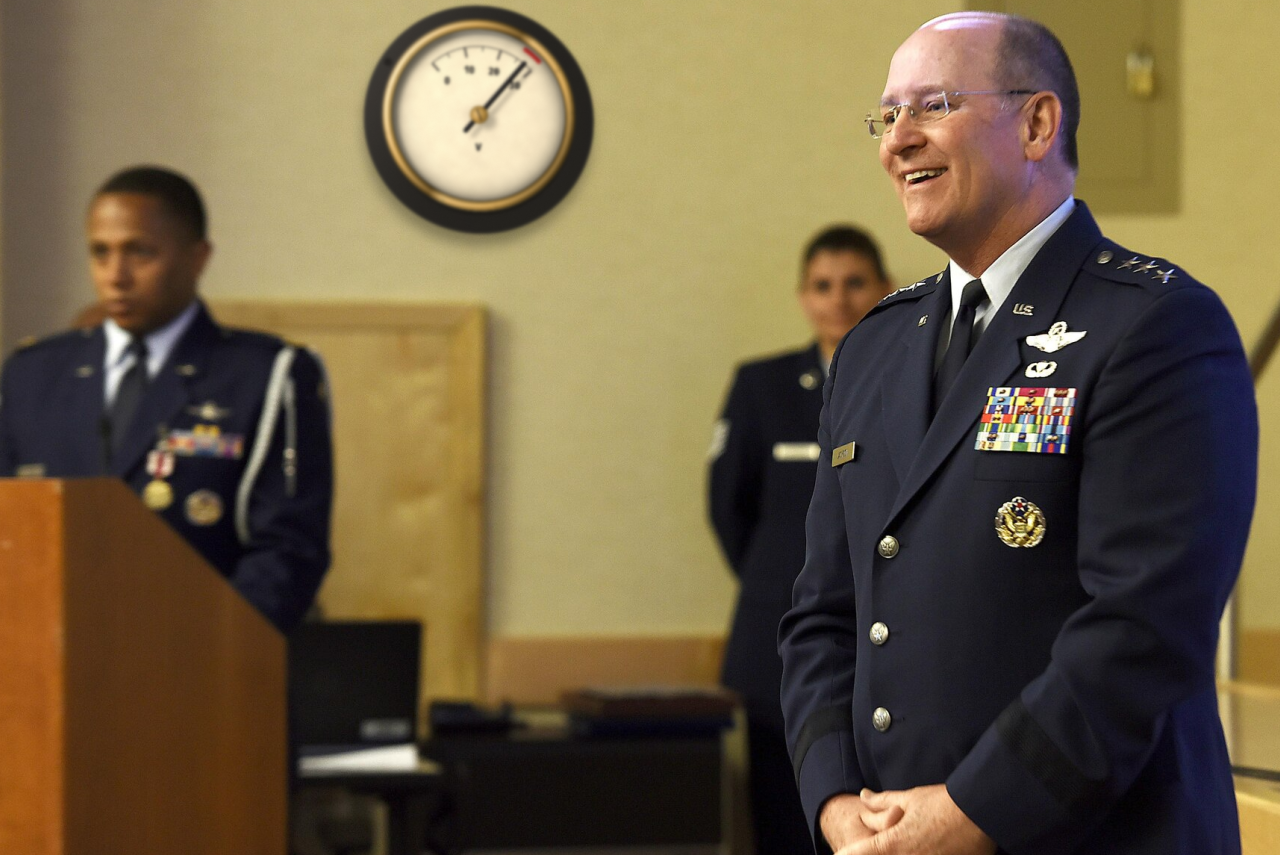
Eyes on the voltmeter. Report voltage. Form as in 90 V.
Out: 27.5 V
